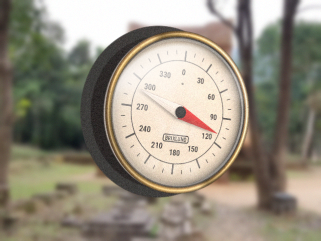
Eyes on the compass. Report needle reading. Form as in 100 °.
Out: 110 °
